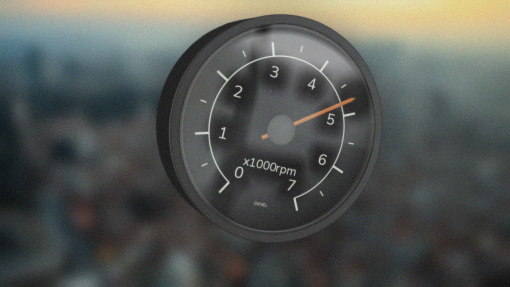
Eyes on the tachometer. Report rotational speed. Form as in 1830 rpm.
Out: 4750 rpm
